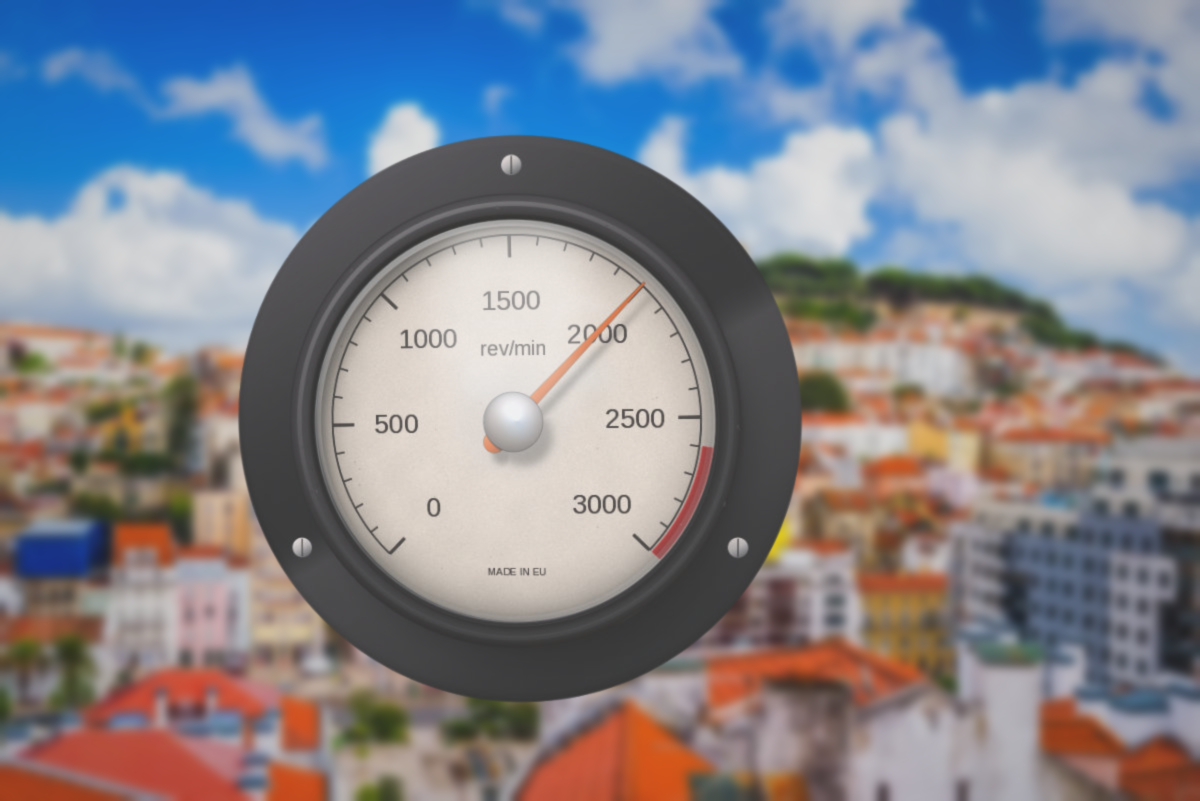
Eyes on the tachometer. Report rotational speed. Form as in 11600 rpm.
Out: 2000 rpm
